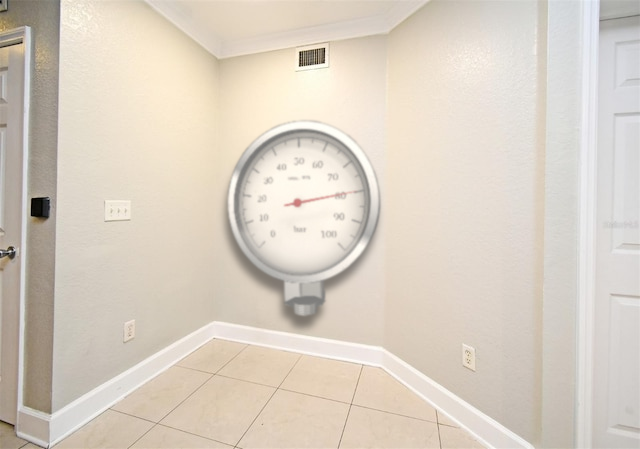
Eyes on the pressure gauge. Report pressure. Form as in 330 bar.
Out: 80 bar
